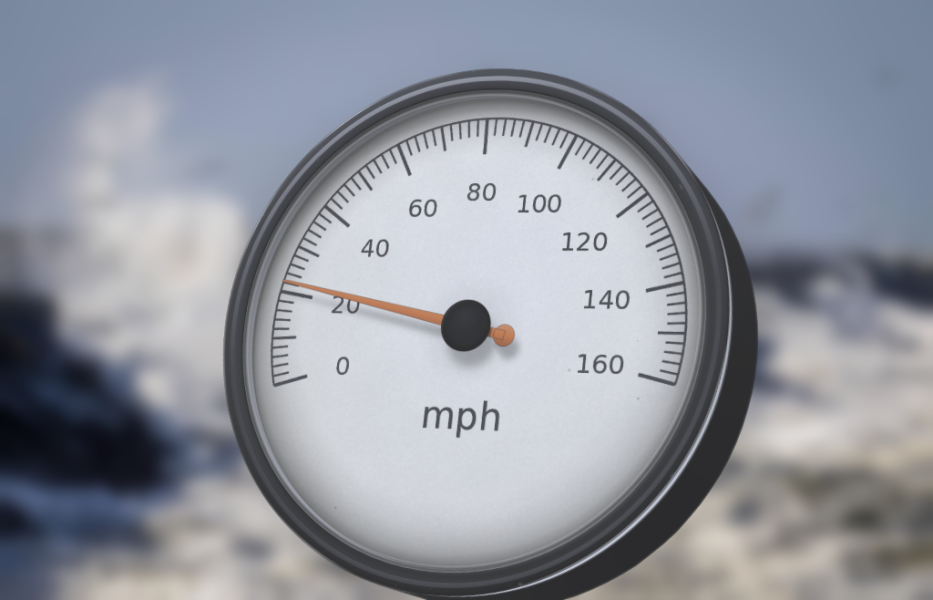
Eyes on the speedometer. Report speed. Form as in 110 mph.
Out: 22 mph
